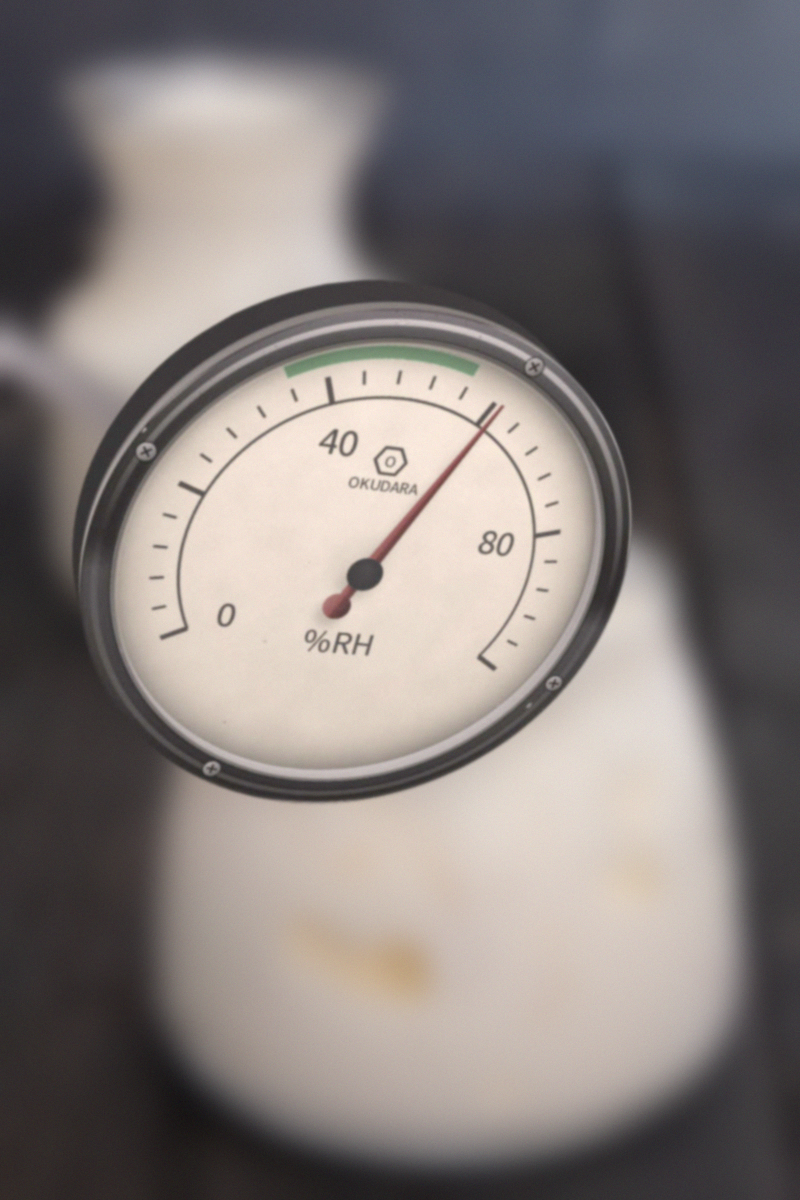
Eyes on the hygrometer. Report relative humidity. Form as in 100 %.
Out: 60 %
